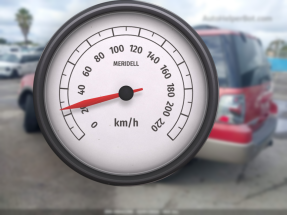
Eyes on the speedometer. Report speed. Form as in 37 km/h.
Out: 25 km/h
